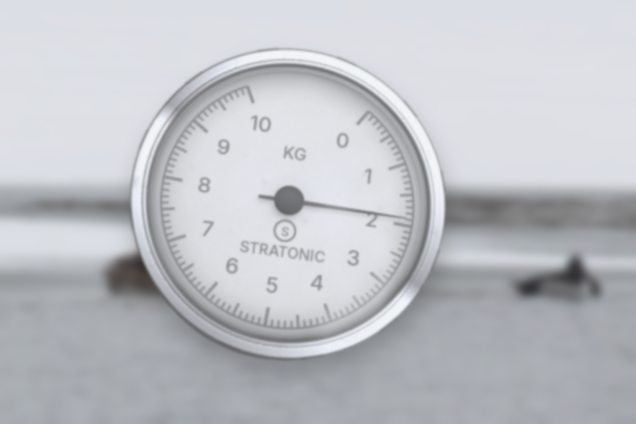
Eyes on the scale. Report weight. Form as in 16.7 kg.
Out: 1.9 kg
